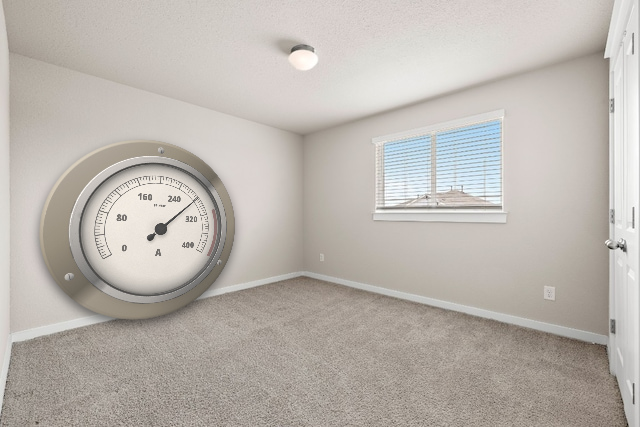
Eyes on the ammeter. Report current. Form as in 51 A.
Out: 280 A
